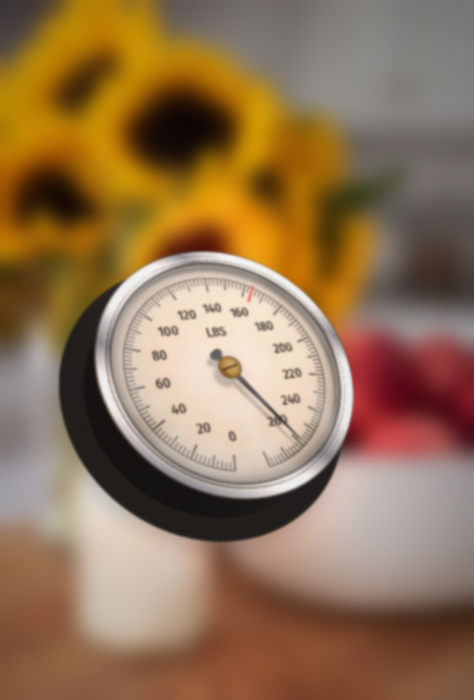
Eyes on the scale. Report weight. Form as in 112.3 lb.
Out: 260 lb
